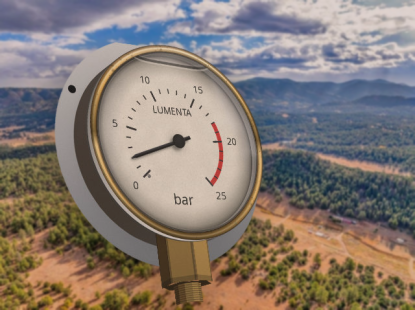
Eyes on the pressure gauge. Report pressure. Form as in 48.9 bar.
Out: 2 bar
